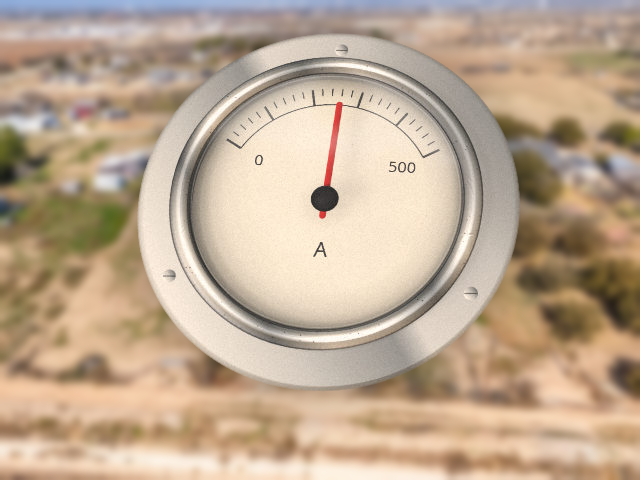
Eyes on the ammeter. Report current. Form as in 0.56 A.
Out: 260 A
